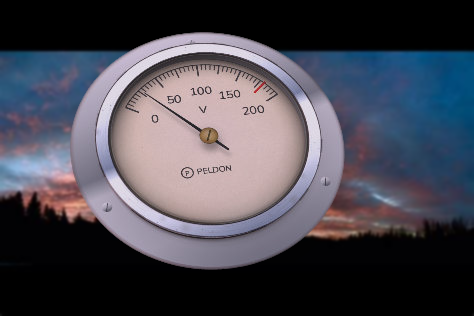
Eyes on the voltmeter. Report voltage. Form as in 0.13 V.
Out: 25 V
